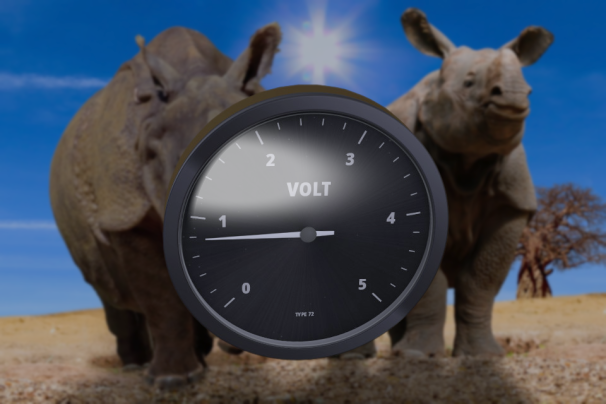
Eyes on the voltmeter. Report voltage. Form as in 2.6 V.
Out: 0.8 V
